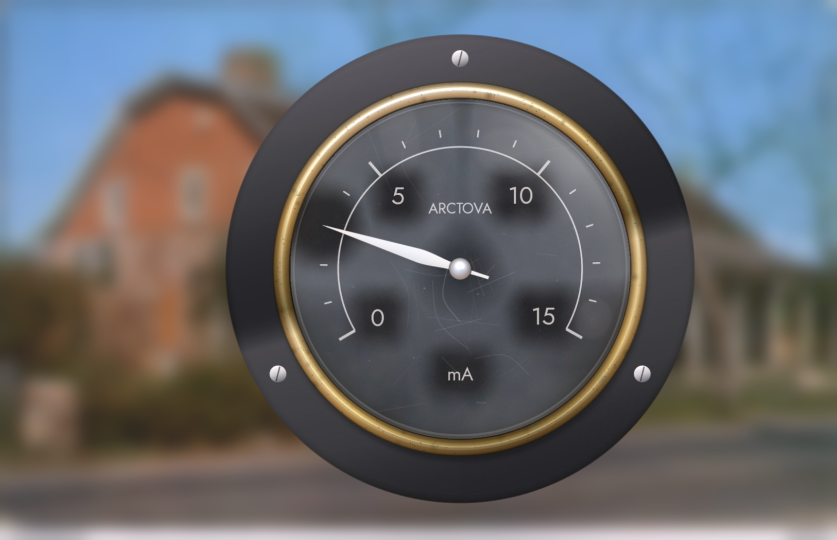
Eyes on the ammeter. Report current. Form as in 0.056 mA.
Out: 3 mA
